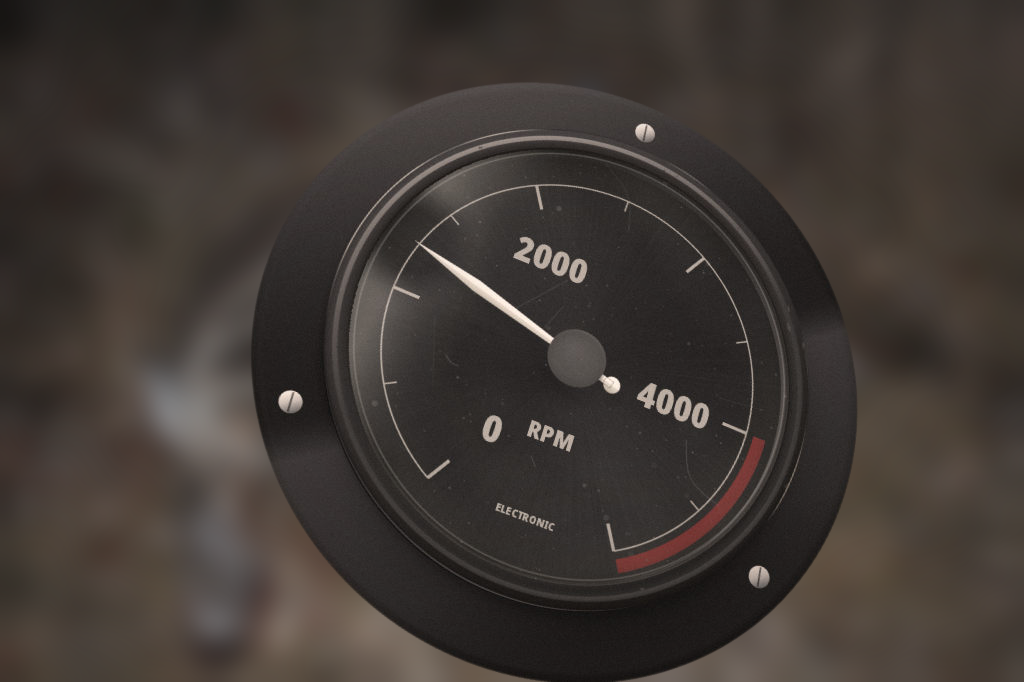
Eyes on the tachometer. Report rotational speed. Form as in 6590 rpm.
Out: 1250 rpm
